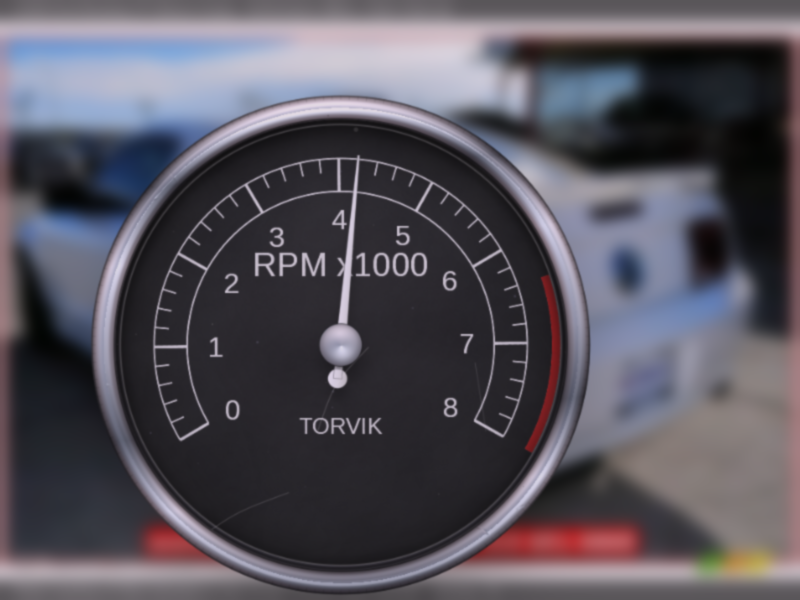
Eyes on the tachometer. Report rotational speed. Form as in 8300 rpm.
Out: 4200 rpm
